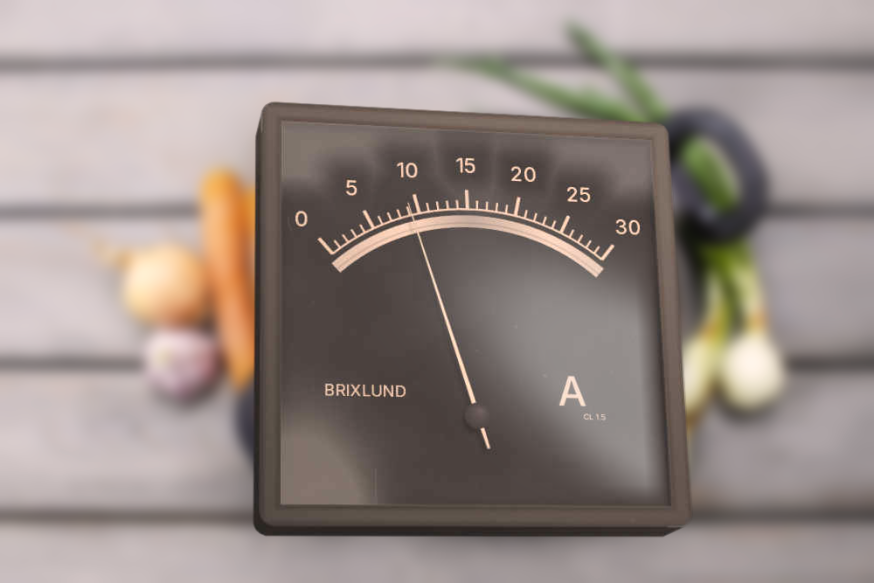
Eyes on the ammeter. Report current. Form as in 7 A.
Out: 9 A
